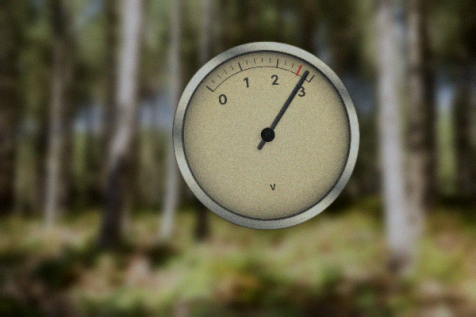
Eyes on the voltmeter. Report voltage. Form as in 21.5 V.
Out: 2.8 V
